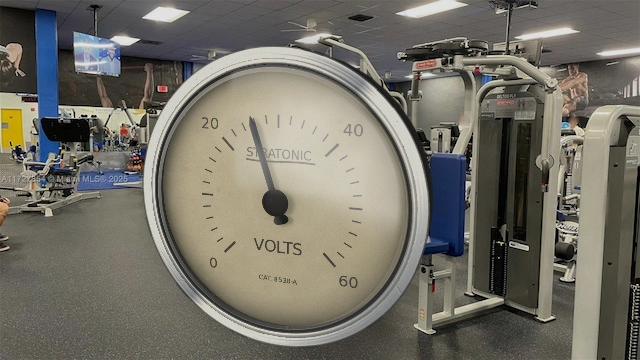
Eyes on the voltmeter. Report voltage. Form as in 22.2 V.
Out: 26 V
